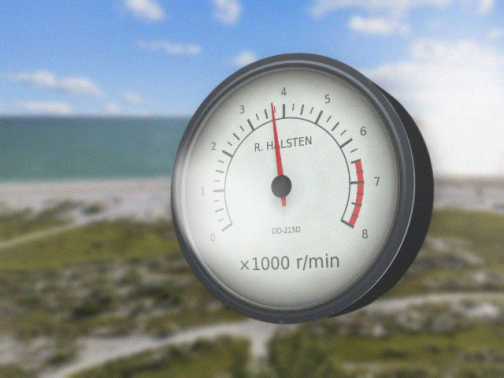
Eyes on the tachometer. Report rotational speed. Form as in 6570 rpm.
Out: 3750 rpm
